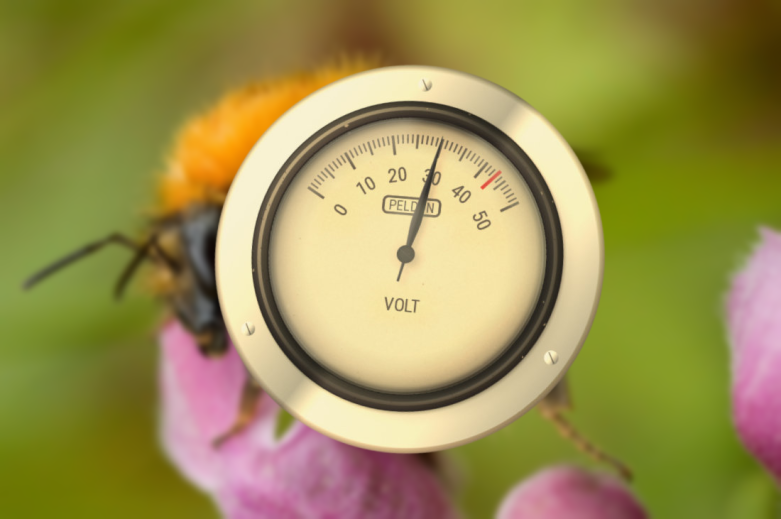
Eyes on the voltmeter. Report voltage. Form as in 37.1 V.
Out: 30 V
